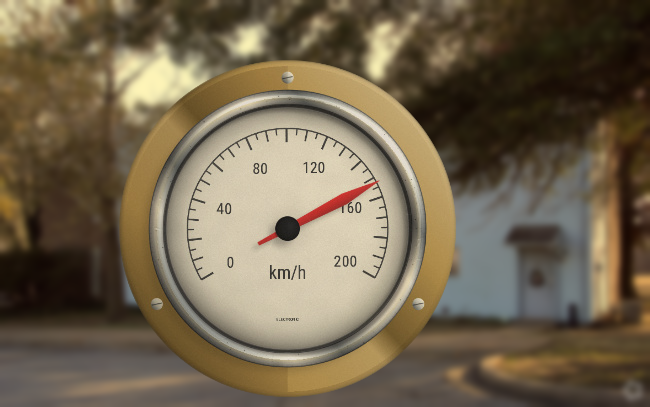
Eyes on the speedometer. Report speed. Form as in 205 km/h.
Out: 152.5 km/h
